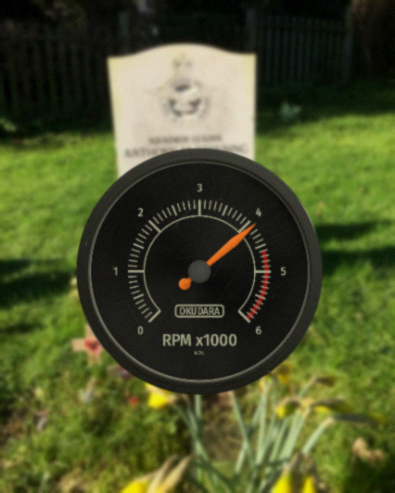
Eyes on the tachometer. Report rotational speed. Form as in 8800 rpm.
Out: 4100 rpm
